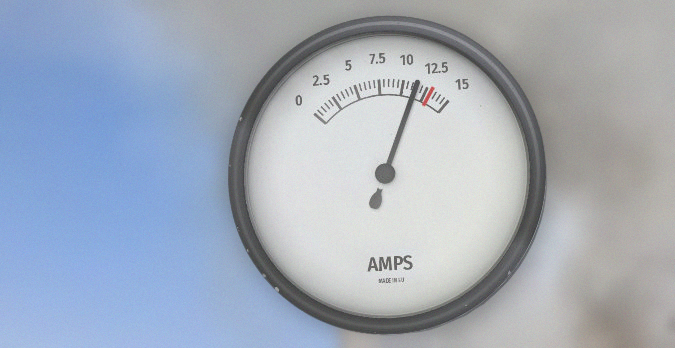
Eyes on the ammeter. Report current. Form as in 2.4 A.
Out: 11.5 A
